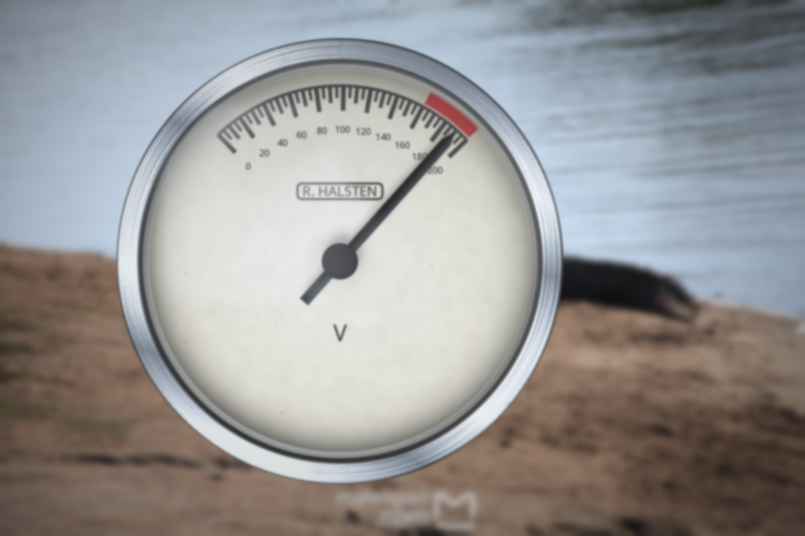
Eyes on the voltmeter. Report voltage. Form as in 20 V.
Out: 190 V
